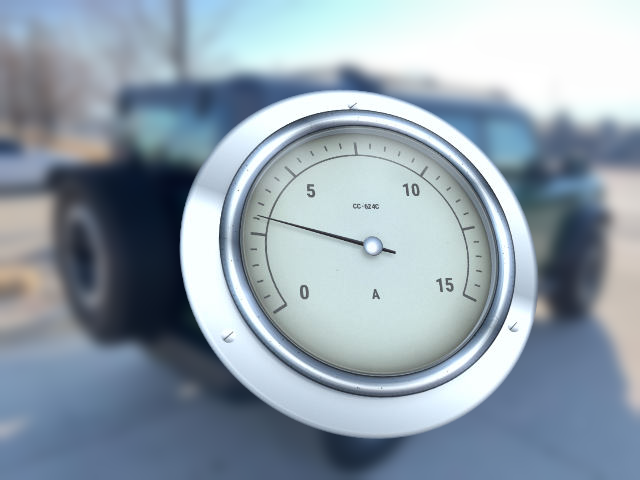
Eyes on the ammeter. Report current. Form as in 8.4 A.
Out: 3 A
